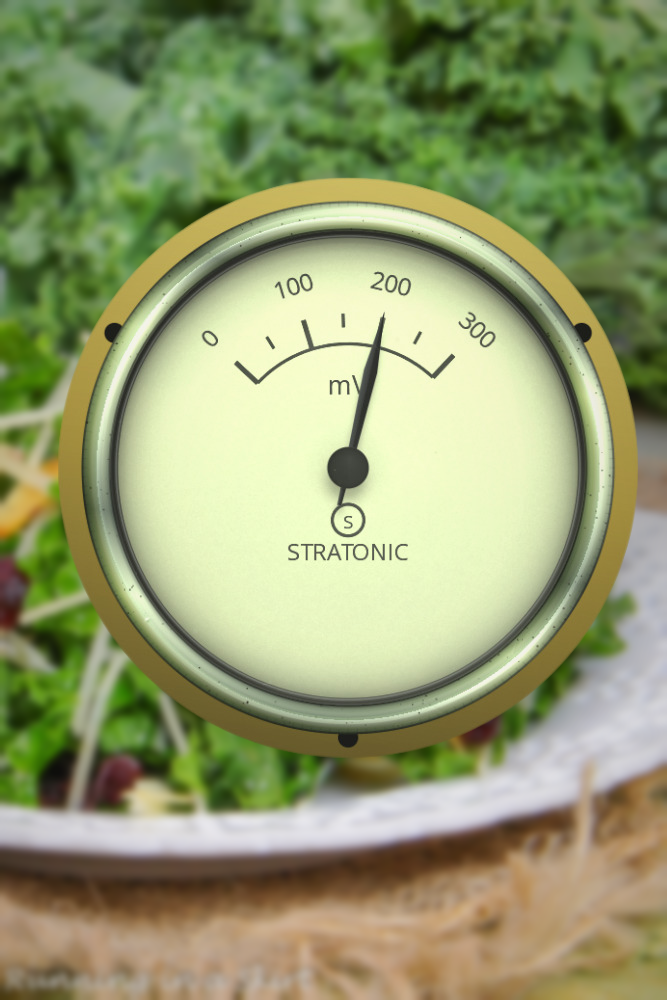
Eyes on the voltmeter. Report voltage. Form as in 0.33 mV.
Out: 200 mV
